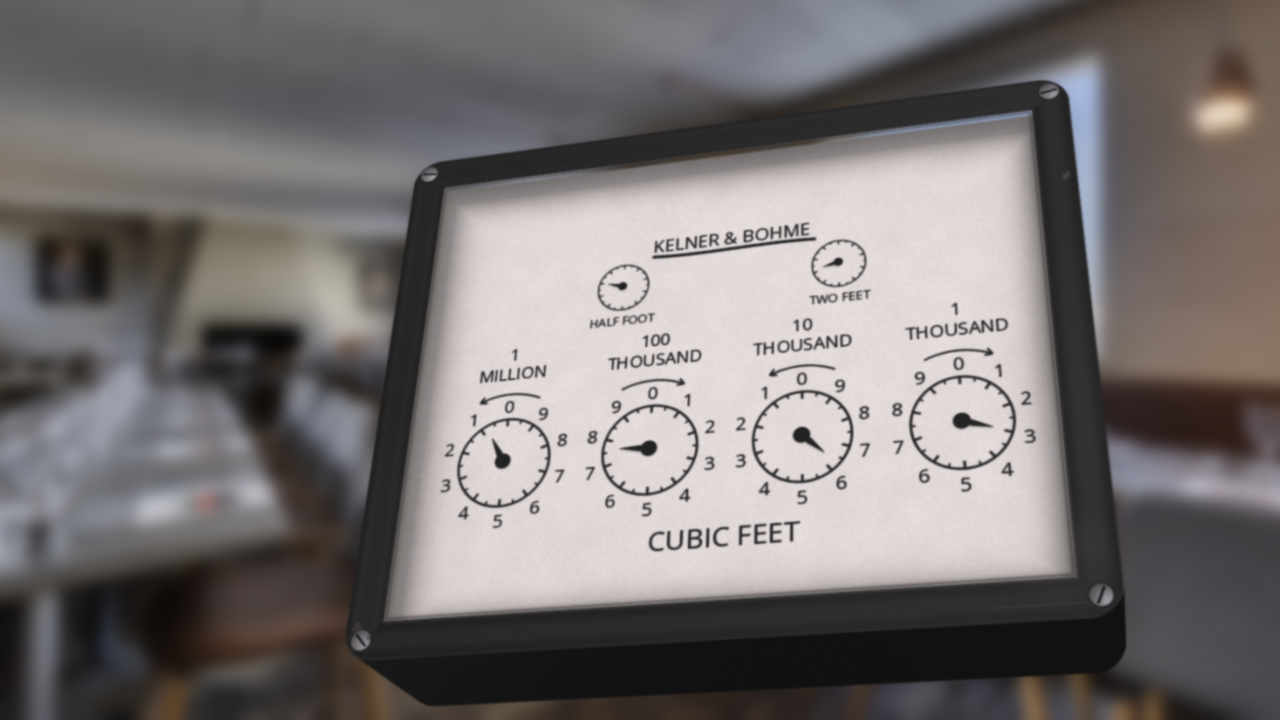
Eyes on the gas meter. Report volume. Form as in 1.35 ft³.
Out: 76300 ft³
